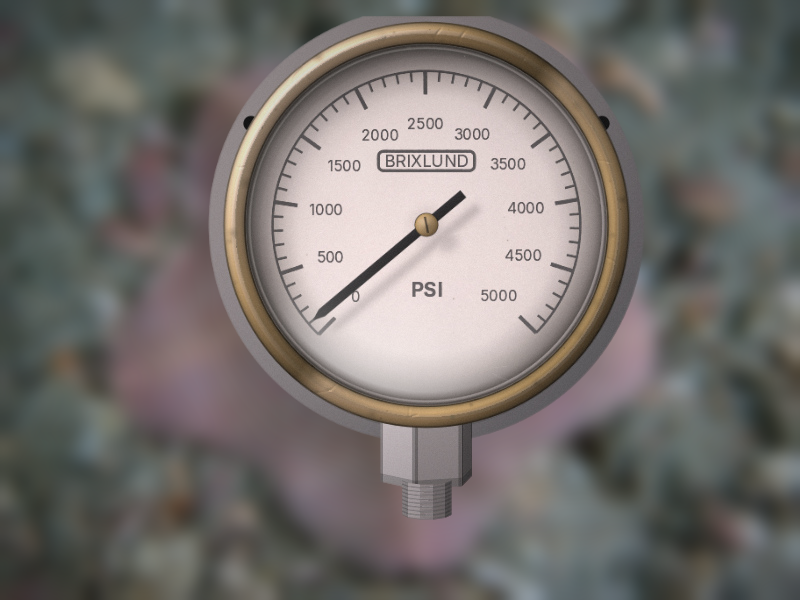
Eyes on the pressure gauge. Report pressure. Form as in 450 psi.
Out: 100 psi
